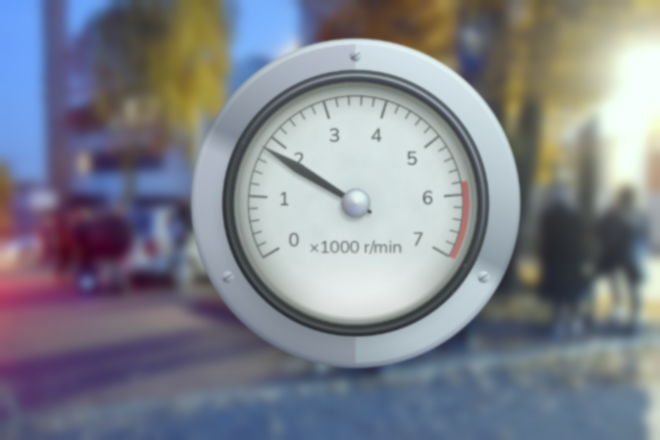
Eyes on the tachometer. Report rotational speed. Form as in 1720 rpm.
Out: 1800 rpm
